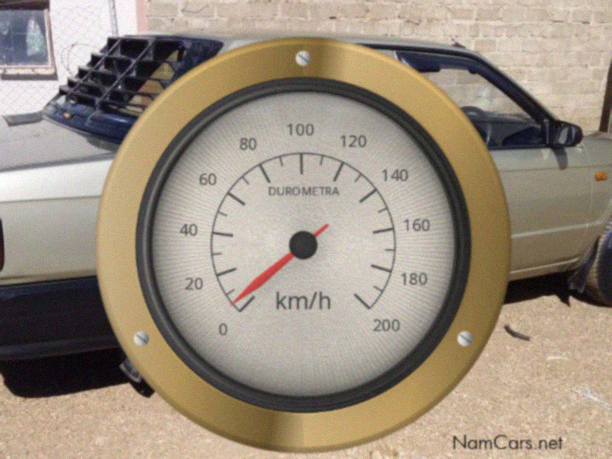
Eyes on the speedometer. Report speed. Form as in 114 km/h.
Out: 5 km/h
